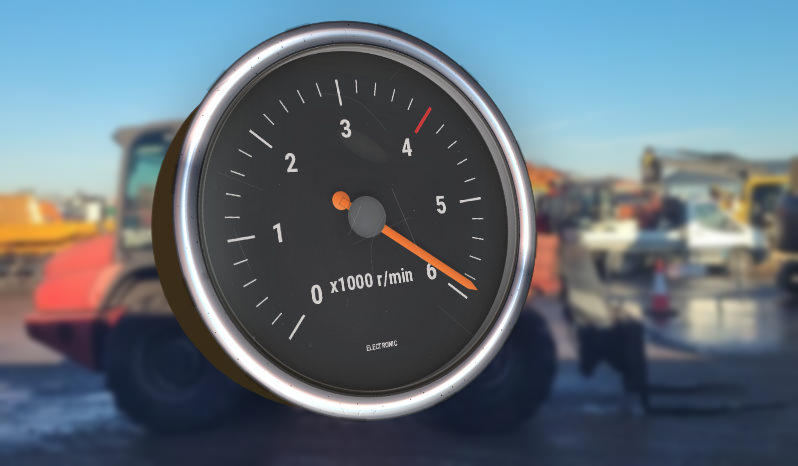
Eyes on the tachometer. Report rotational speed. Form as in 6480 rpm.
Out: 5900 rpm
